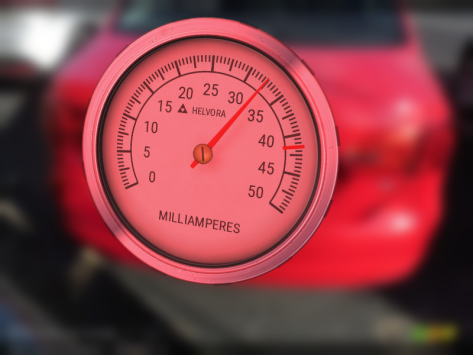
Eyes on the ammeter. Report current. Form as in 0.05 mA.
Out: 32.5 mA
